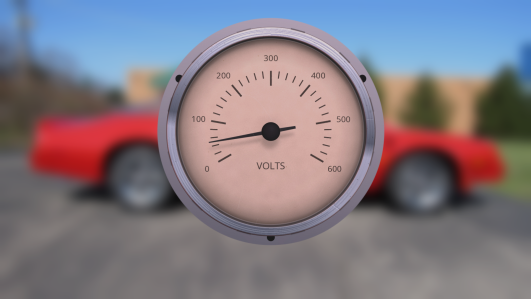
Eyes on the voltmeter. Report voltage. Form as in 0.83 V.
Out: 50 V
